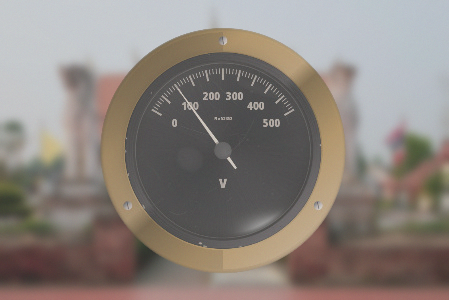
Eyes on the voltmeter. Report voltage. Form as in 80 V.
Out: 100 V
